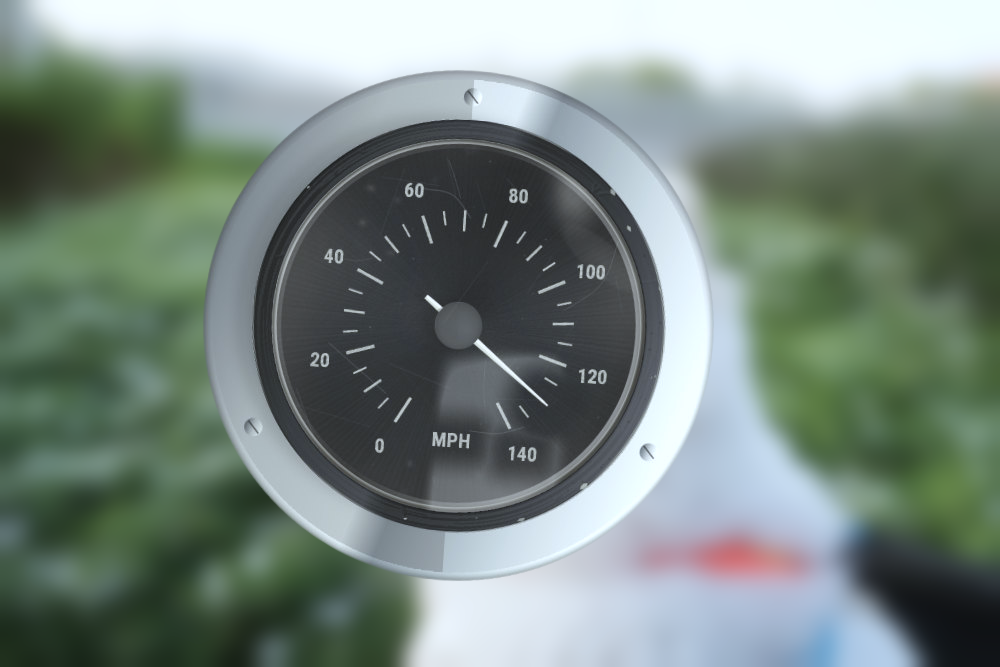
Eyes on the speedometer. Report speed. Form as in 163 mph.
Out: 130 mph
